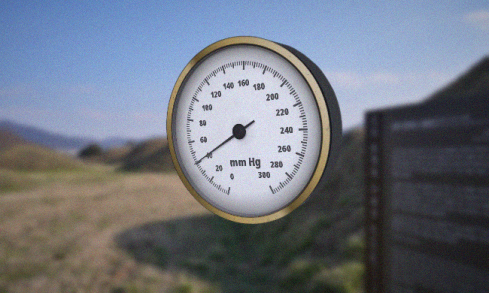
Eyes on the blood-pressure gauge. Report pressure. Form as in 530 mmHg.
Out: 40 mmHg
